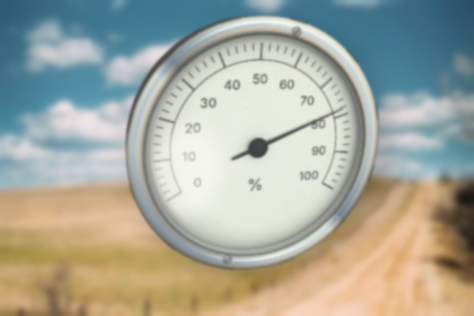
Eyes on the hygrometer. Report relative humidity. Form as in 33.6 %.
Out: 78 %
